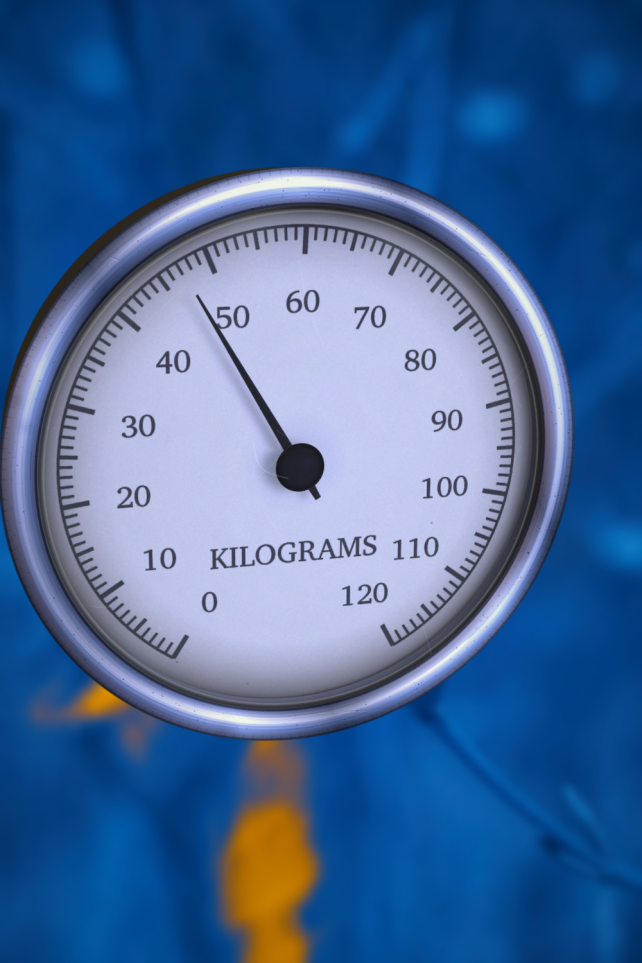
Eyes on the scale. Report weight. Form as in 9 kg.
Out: 47 kg
